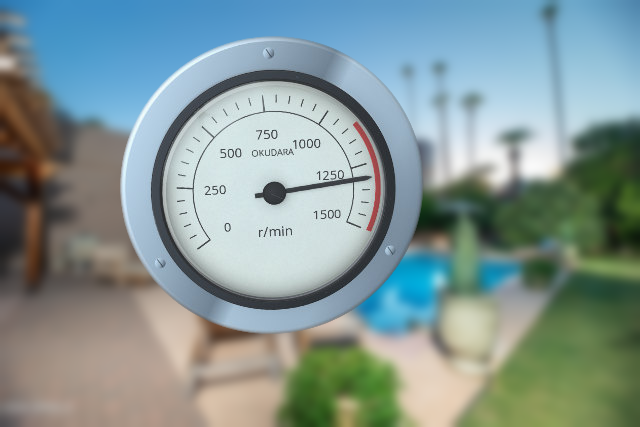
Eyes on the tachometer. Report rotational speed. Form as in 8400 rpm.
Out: 1300 rpm
